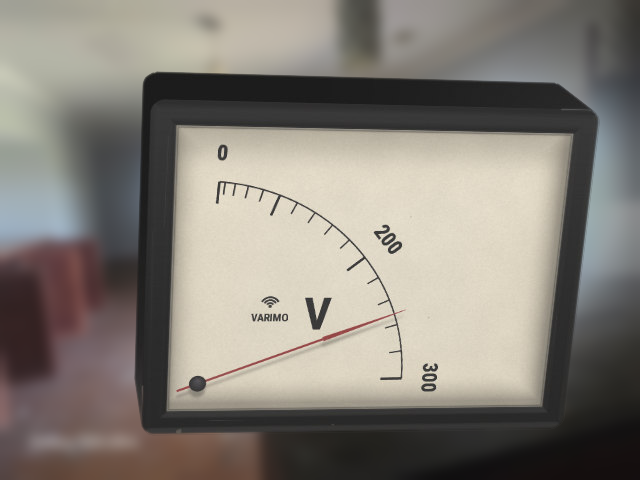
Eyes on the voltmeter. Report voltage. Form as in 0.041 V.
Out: 250 V
